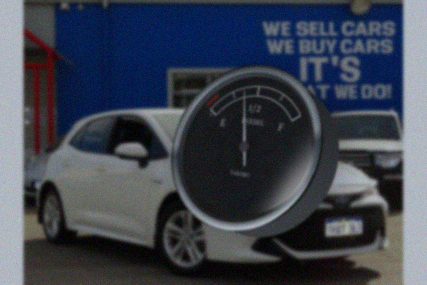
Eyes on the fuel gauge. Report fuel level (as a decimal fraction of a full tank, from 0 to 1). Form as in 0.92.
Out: 0.375
